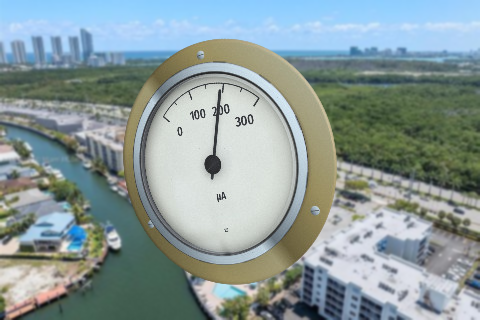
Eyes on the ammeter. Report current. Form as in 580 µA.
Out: 200 µA
